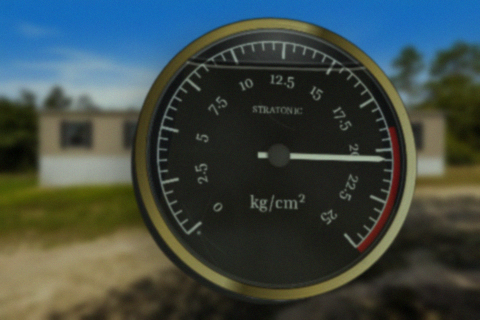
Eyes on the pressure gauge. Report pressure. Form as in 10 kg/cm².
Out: 20.5 kg/cm²
